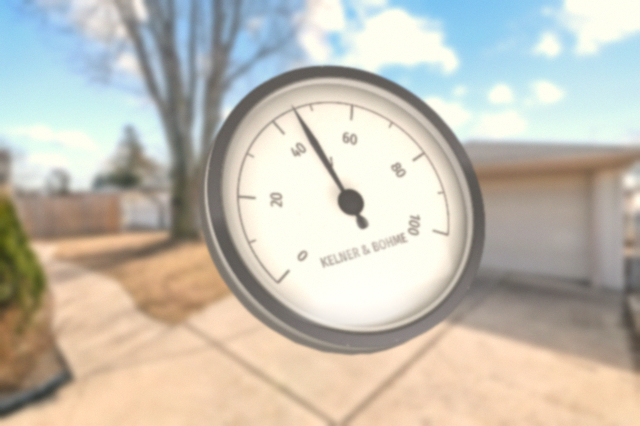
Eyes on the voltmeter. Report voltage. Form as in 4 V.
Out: 45 V
